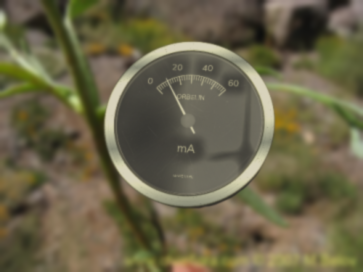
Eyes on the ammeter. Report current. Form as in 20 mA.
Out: 10 mA
